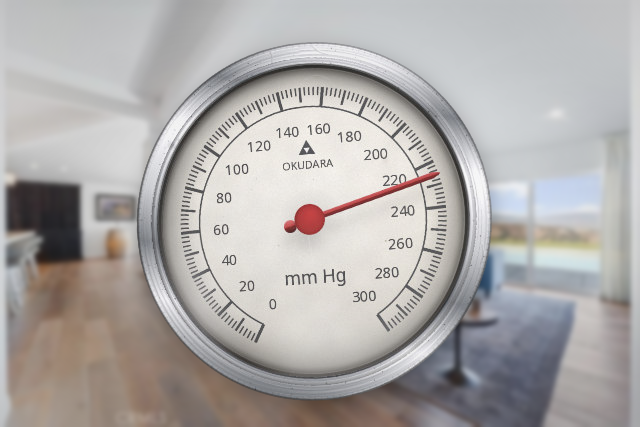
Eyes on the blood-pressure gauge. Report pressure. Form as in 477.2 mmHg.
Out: 226 mmHg
